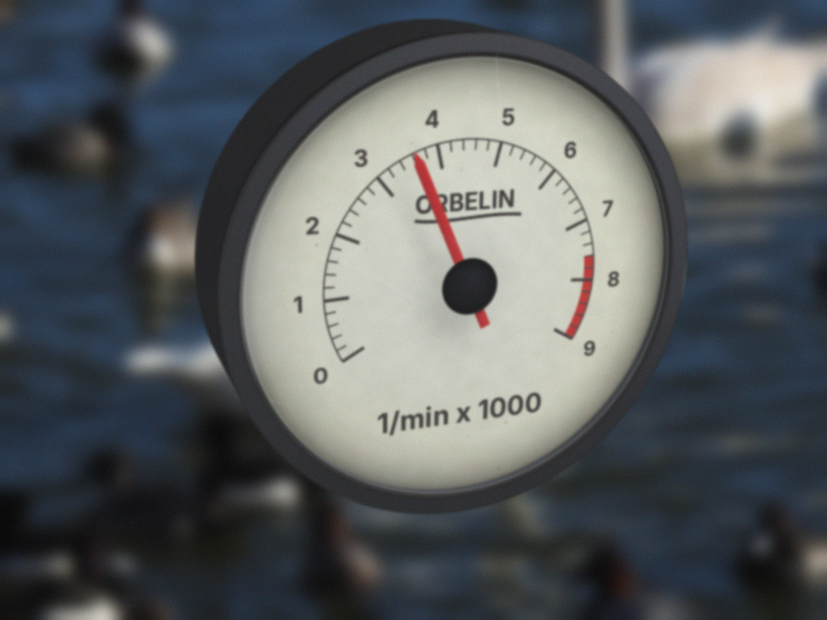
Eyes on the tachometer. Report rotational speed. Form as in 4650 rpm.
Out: 3600 rpm
